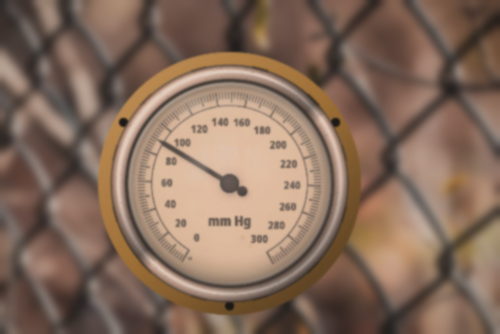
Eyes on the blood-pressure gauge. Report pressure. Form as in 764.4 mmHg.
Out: 90 mmHg
